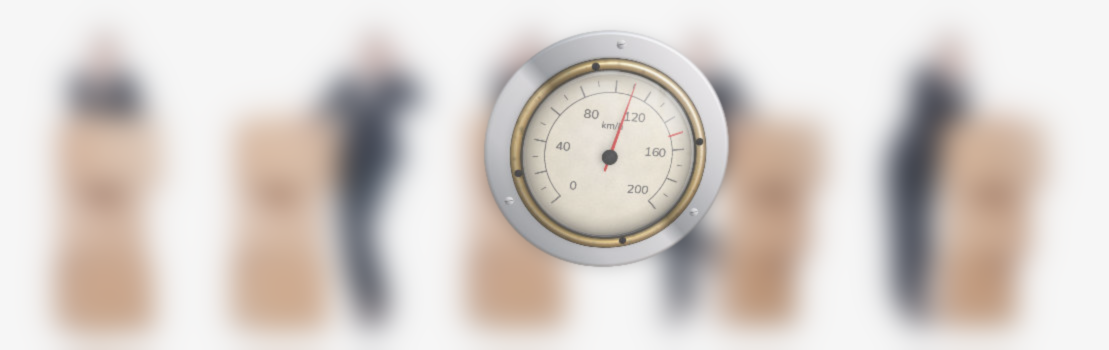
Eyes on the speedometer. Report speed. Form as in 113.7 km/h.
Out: 110 km/h
